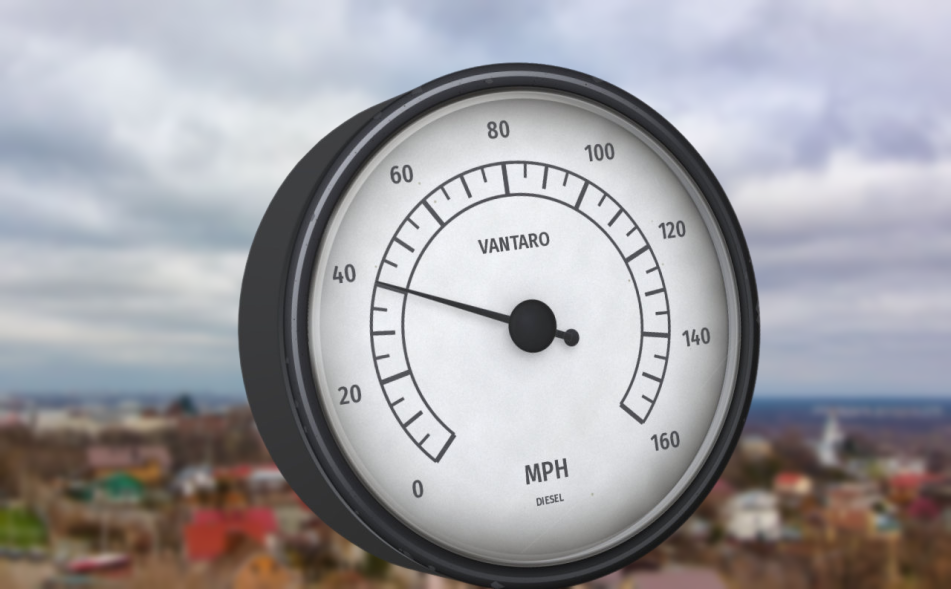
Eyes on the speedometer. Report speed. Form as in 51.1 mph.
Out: 40 mph
